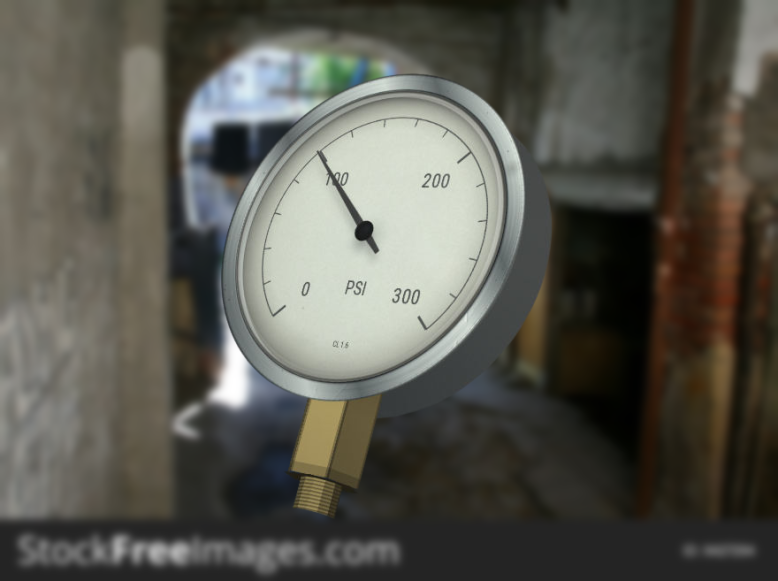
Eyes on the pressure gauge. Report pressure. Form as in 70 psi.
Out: 100 psi
